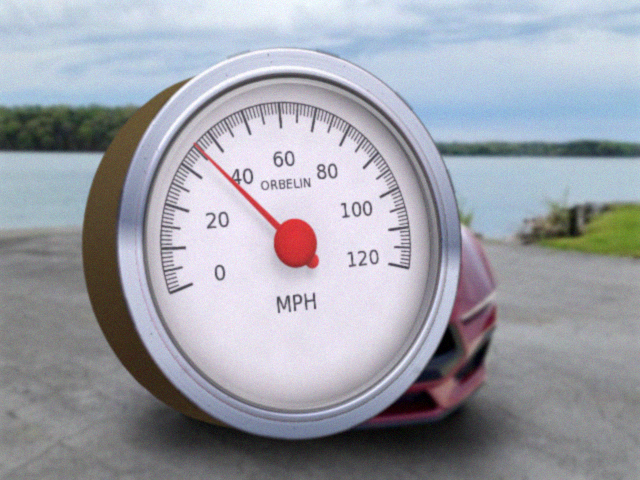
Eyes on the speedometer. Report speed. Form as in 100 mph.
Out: 35 mph
